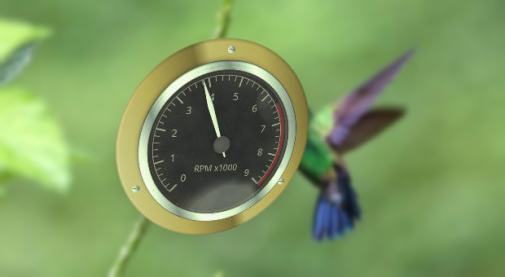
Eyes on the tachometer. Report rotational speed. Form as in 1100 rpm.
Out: 3800 rpm
